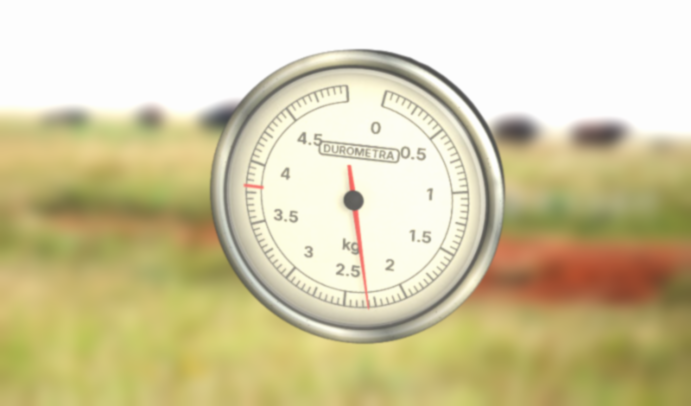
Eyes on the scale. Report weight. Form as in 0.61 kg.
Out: 2.3 kg
